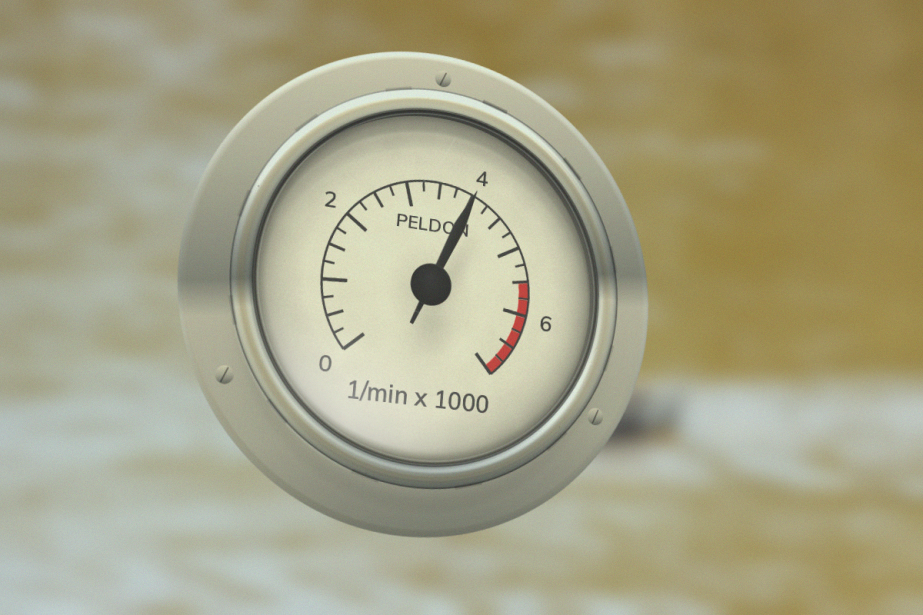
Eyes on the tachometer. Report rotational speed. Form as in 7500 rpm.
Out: 4000 rpm
